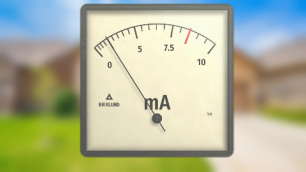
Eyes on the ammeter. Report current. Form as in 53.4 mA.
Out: 2.5 mA
